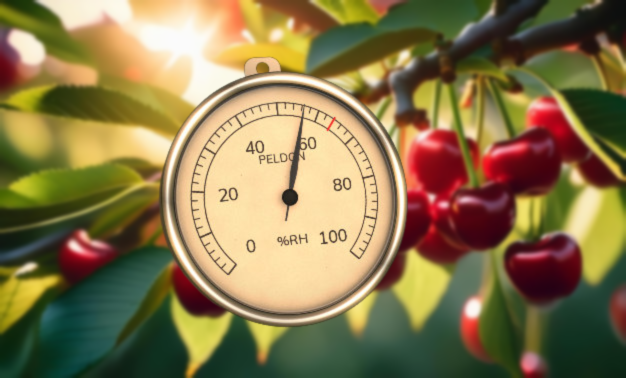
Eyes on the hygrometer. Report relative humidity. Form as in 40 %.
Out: 56 %
